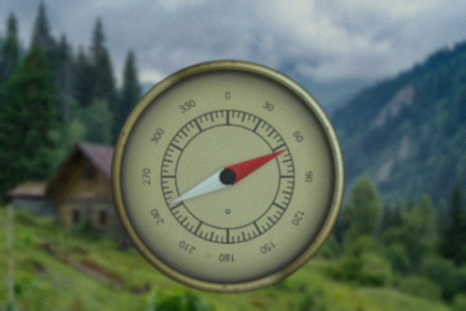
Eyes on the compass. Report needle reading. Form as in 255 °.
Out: 65 °
